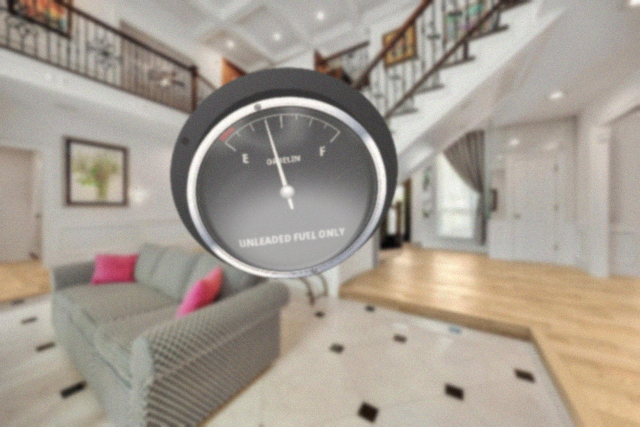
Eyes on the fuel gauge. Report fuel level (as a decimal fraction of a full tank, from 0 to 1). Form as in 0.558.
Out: 0.375
